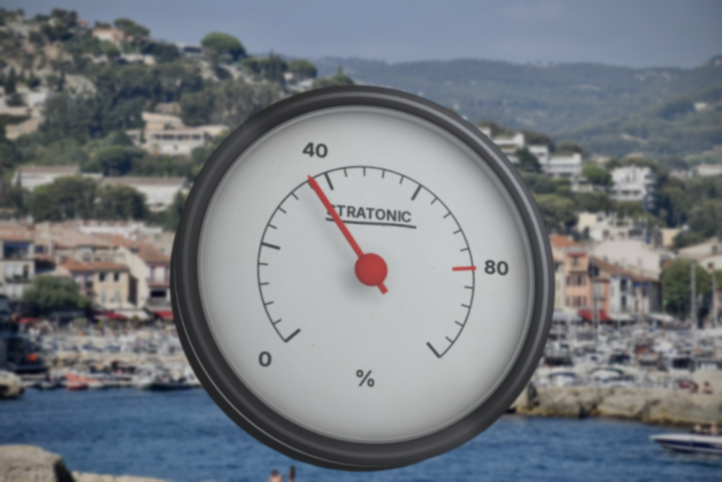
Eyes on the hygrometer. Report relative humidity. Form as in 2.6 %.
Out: 36 %
